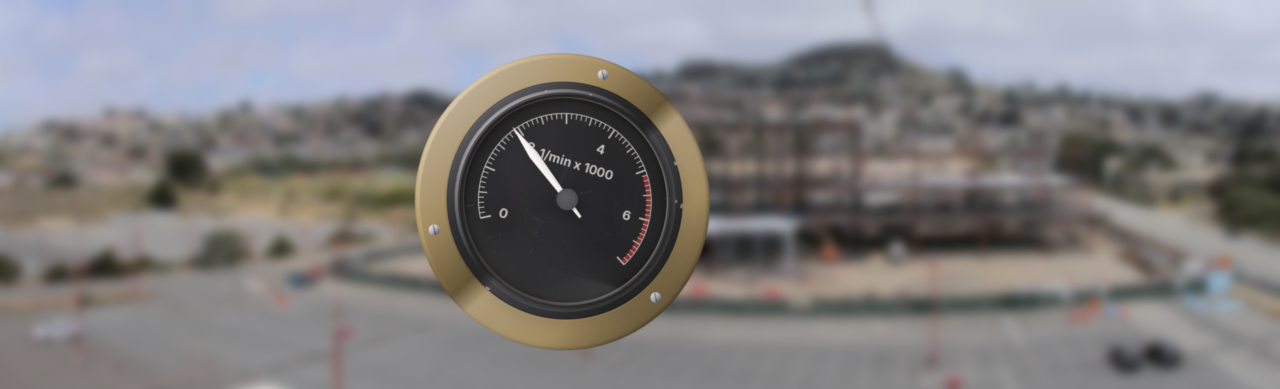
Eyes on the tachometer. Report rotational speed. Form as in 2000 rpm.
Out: 1900 rpm
